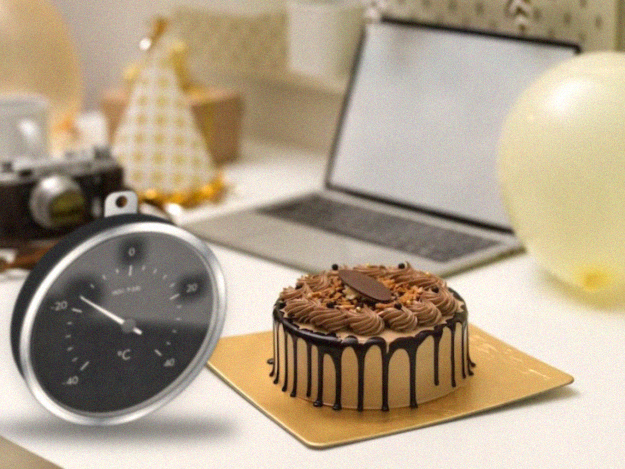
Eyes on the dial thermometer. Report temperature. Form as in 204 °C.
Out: -16 °C
